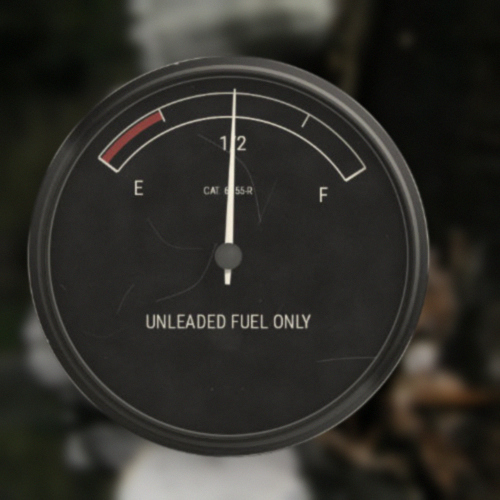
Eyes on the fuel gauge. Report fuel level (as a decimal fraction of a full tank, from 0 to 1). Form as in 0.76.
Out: 0.5
